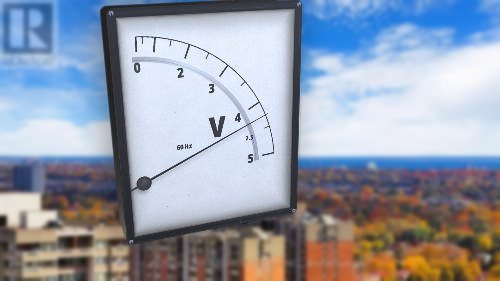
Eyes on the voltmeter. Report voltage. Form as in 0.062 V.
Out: 4.25 V
